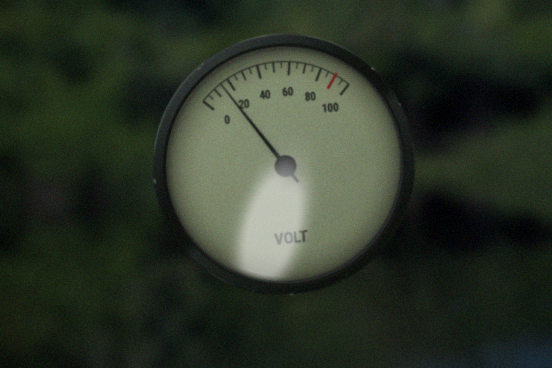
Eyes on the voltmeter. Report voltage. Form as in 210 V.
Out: 15 V
